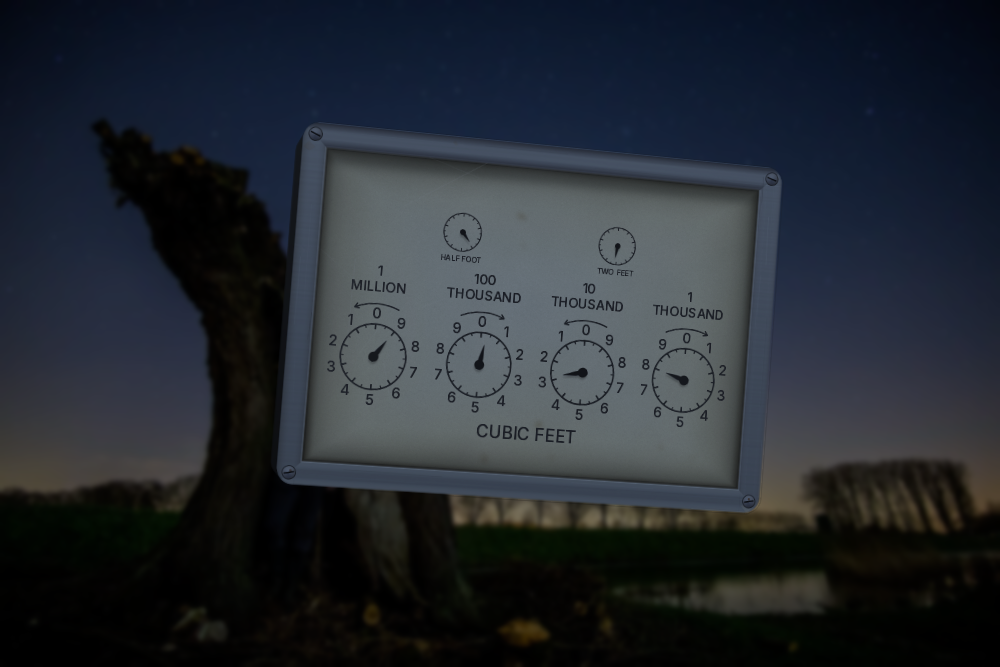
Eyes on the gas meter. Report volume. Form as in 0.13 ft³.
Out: 902800 ft³
